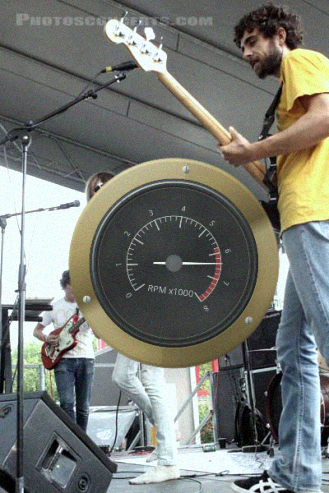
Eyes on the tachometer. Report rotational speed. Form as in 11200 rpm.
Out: 6400 rpm
